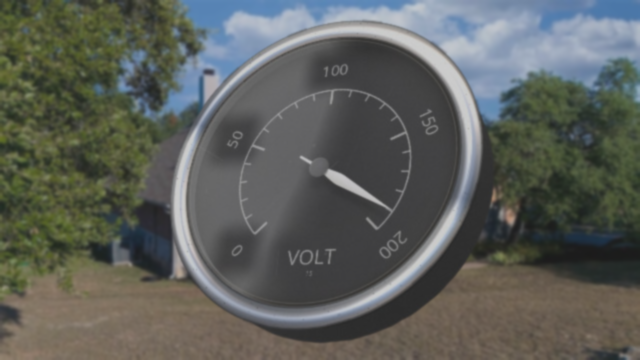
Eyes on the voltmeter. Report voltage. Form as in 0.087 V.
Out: 190 V
